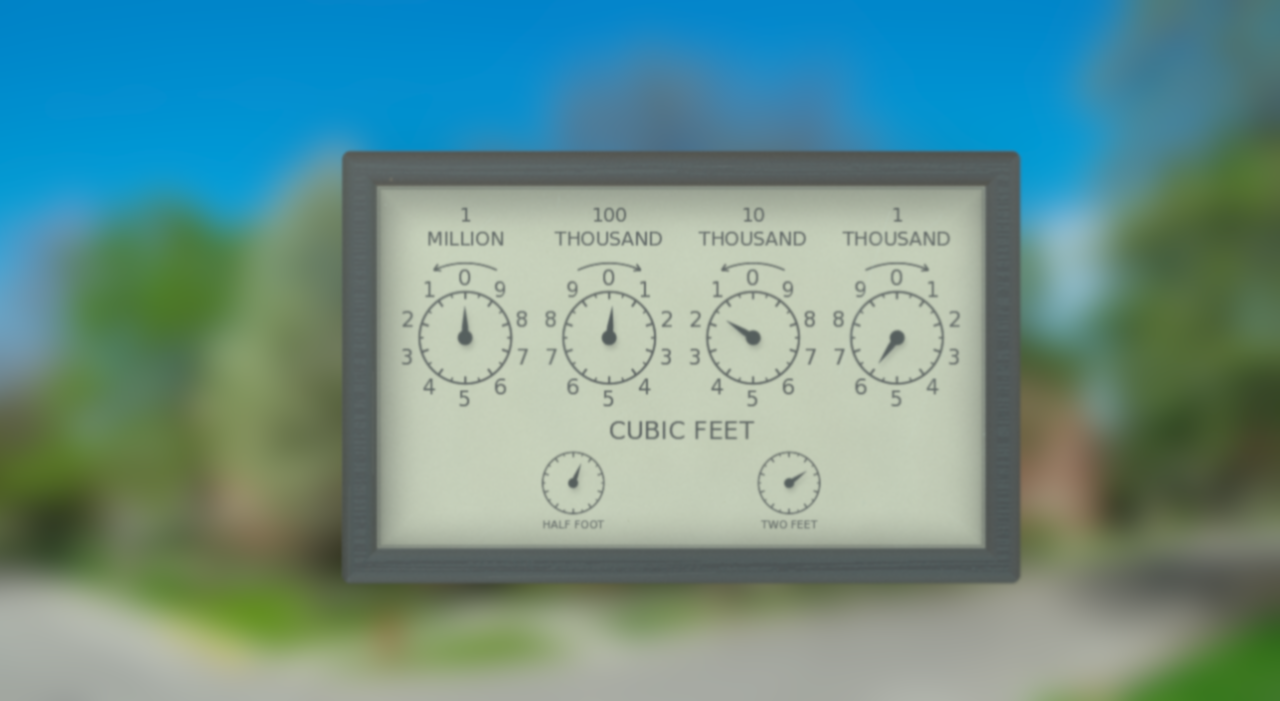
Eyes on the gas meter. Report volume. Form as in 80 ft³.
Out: 1600 ft³
